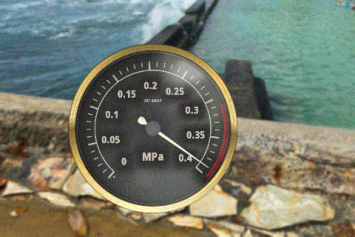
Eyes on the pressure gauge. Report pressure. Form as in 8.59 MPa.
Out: 0.39 MPa
